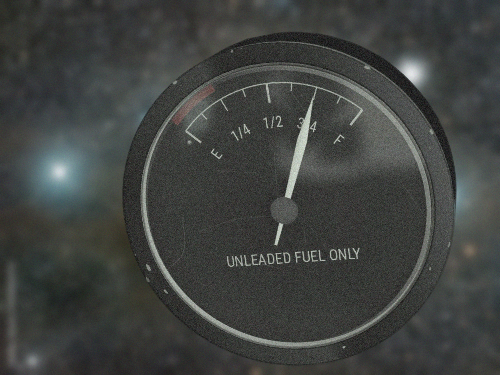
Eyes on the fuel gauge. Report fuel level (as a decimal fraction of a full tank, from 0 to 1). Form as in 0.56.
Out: 0.75
